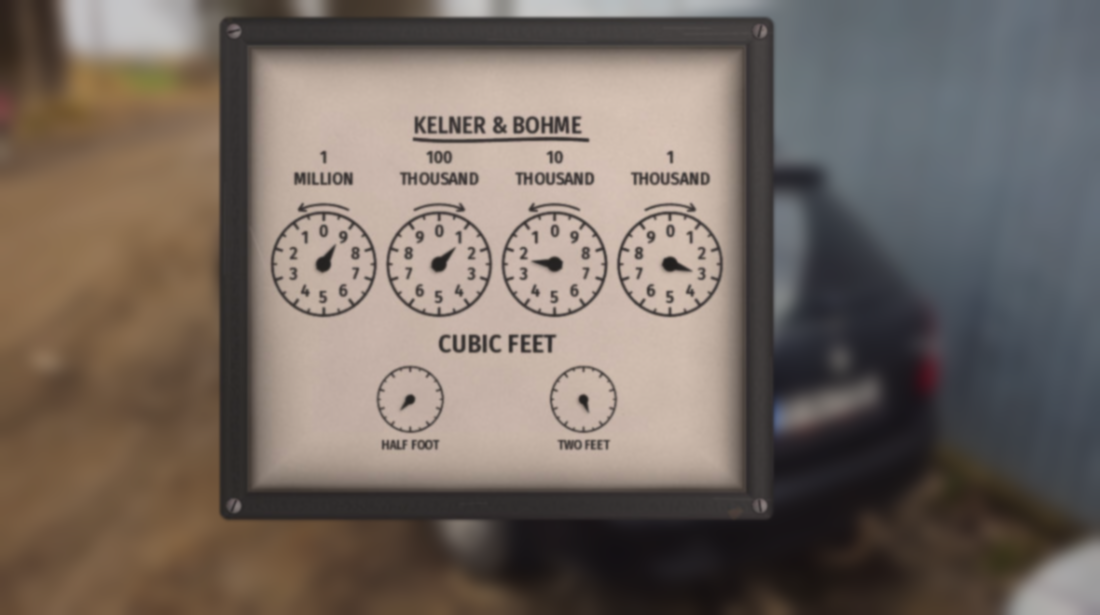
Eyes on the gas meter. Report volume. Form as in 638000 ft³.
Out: 912300 ft³
